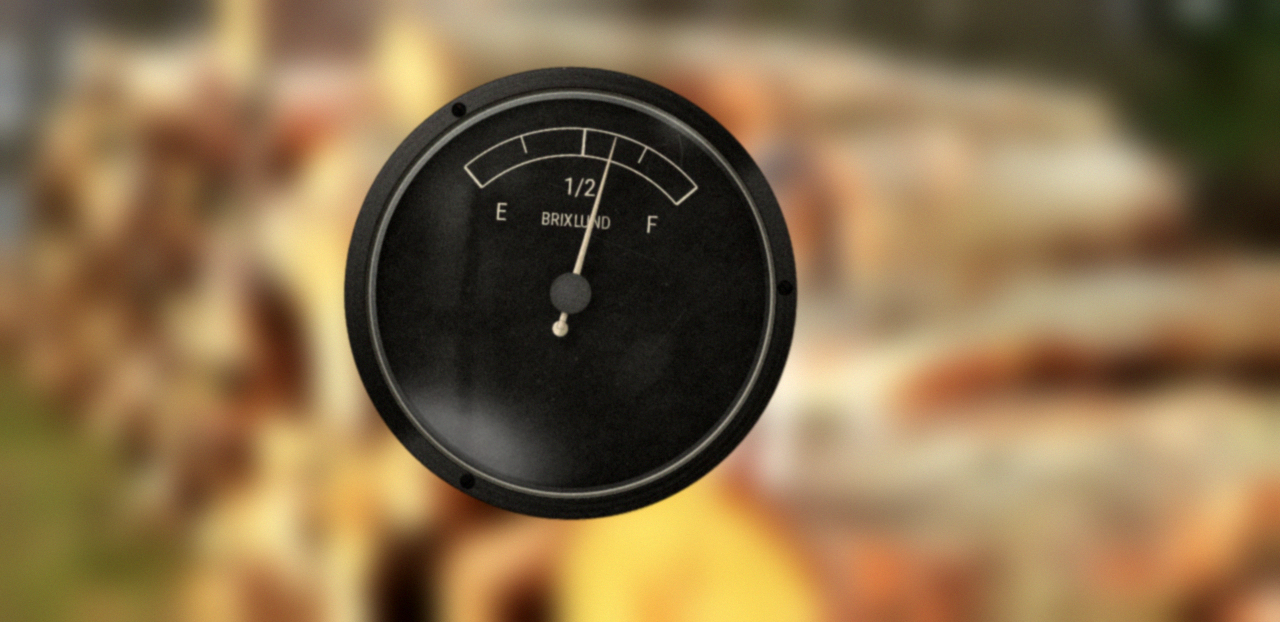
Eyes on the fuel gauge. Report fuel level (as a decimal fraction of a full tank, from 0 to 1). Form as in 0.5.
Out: 0.625
